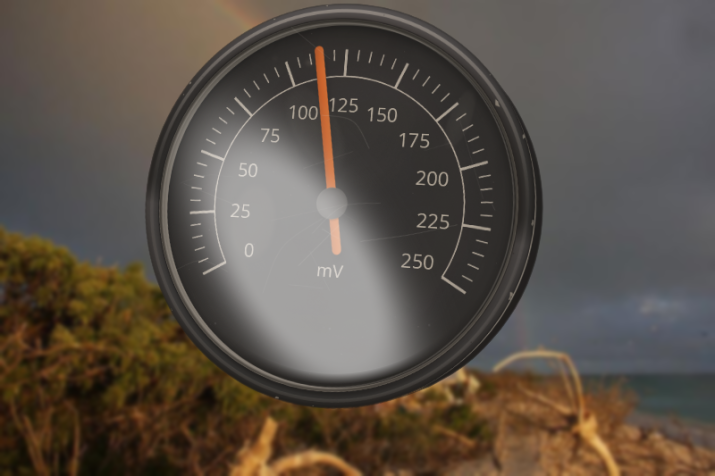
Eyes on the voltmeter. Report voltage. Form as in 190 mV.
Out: 115 mV
